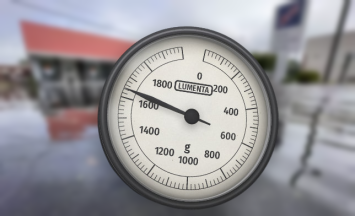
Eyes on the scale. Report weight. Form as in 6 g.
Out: 1640 g
